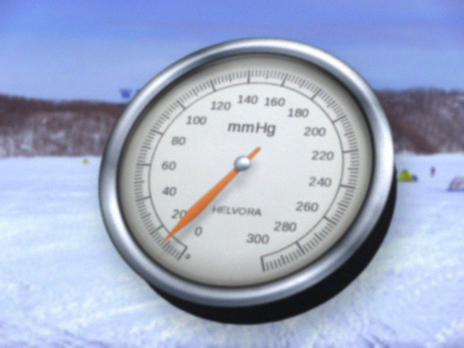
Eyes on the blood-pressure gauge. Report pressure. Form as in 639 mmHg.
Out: 10 mmHg
